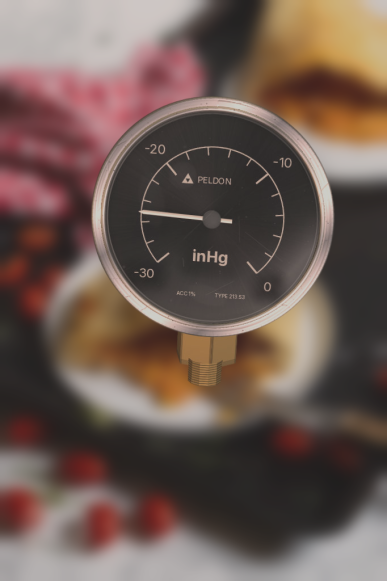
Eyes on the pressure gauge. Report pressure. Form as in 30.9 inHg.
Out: -25 inHg
